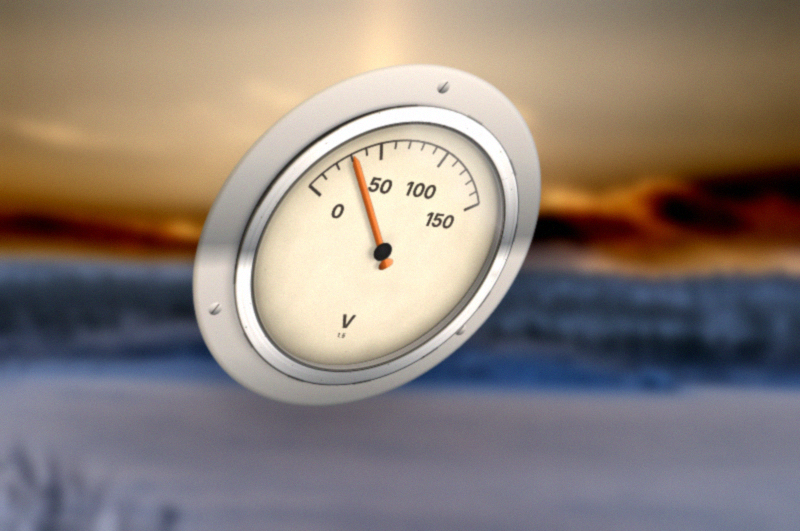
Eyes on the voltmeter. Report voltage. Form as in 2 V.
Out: 30 V
